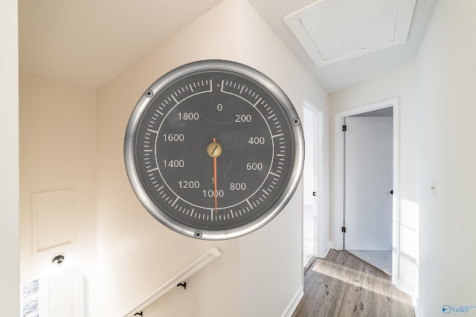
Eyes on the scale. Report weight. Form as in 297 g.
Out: 980 g
